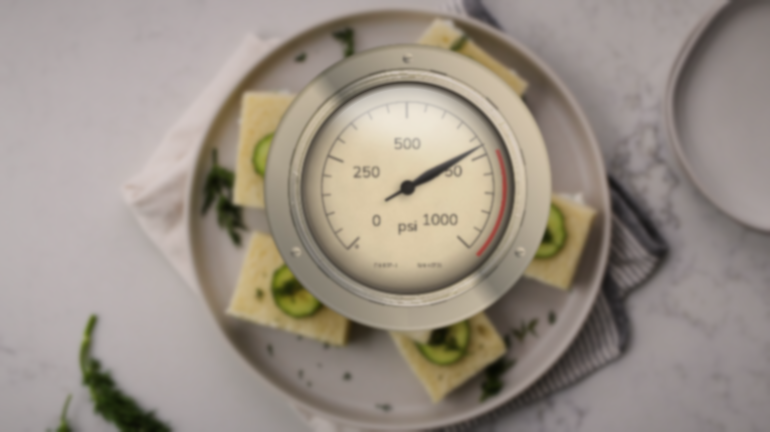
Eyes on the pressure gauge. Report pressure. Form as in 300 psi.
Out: 725 psi
